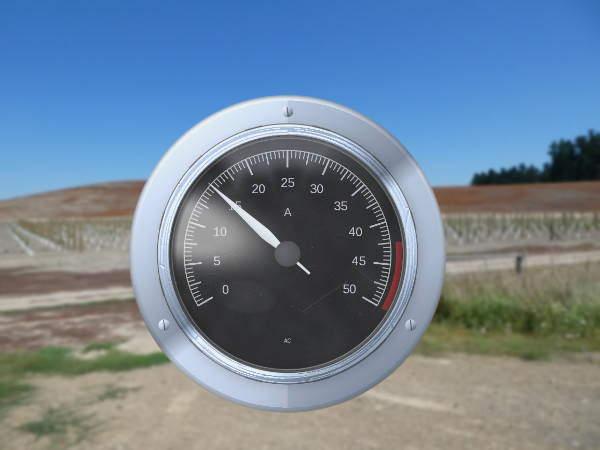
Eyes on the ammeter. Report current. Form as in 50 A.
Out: 15 A
